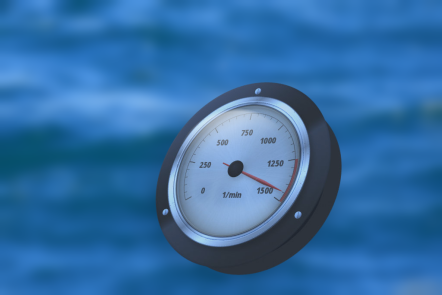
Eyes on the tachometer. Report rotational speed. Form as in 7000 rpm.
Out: 1450 rpm
